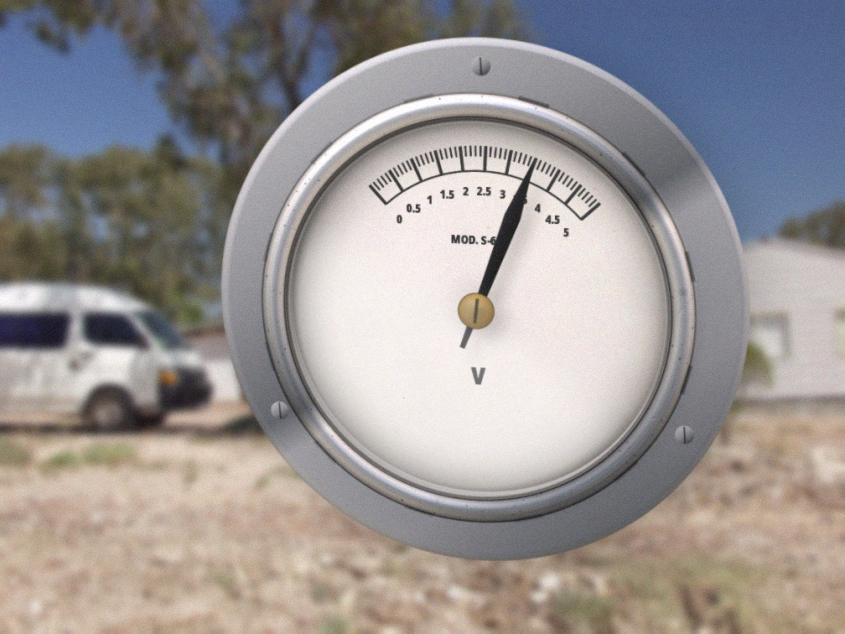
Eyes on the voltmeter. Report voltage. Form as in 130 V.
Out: 3.5 V
